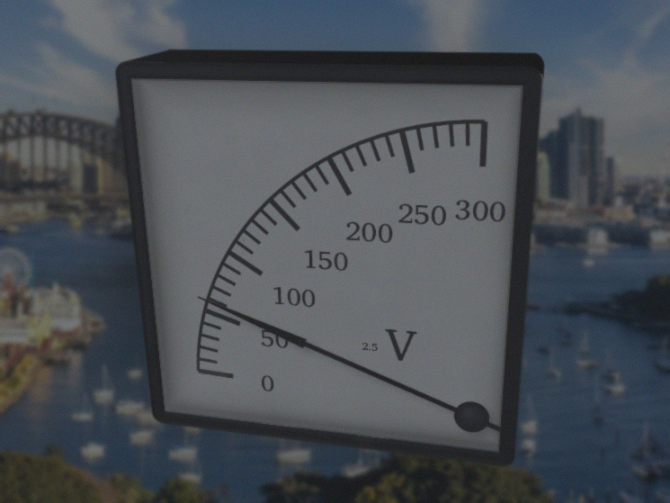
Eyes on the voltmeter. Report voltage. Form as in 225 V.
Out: 60 V
